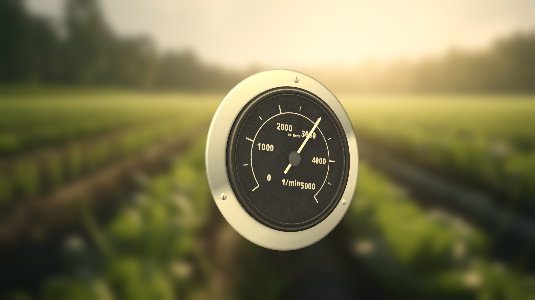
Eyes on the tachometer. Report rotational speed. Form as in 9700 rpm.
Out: 3000 rpm
